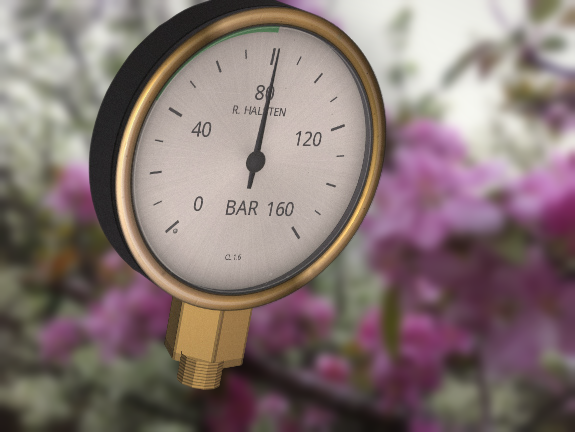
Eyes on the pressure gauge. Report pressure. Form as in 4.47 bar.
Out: 80 bar
